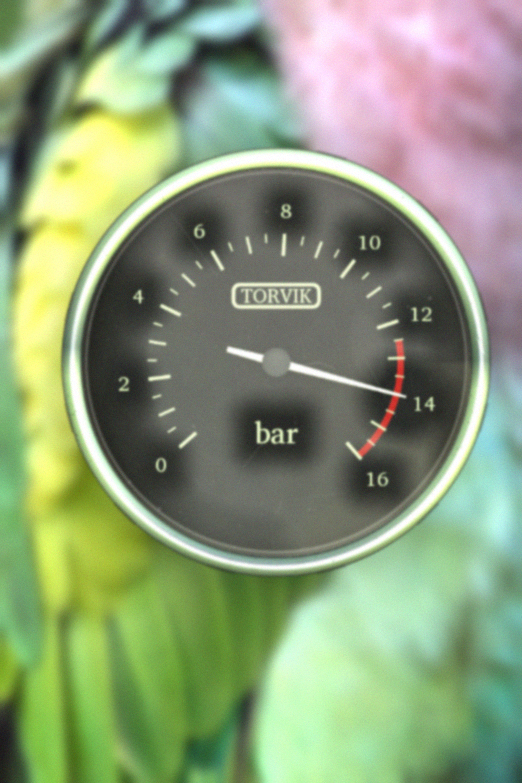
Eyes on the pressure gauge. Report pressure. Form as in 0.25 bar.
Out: 14 bar
